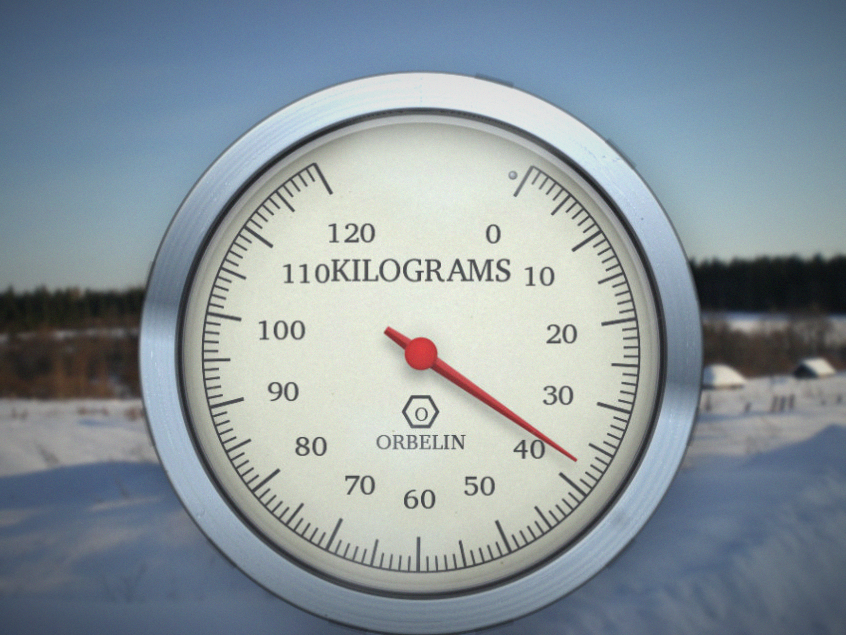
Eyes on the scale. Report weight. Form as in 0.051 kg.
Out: 37.5 kg
